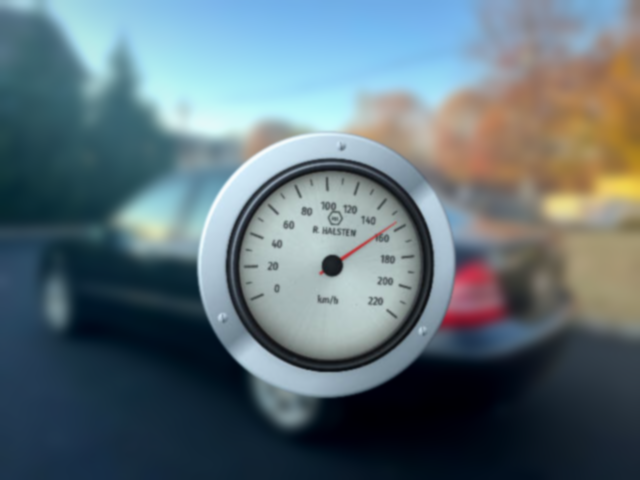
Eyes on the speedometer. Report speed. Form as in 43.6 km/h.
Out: 155 km/h
